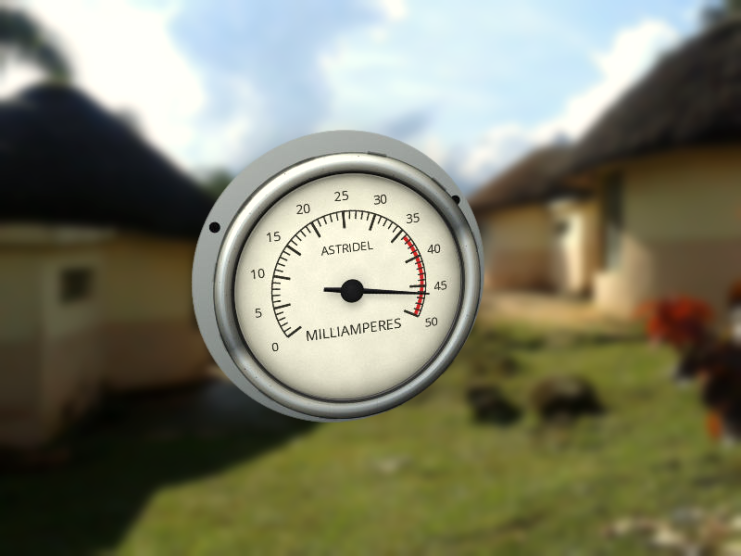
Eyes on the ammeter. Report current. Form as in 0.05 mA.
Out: 46 mA
